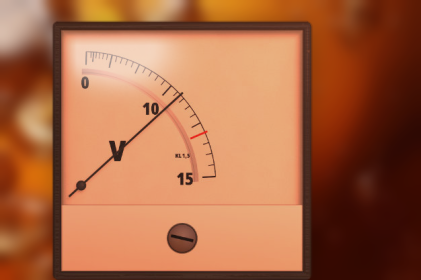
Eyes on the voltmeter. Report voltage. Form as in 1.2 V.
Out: 10.75 V
